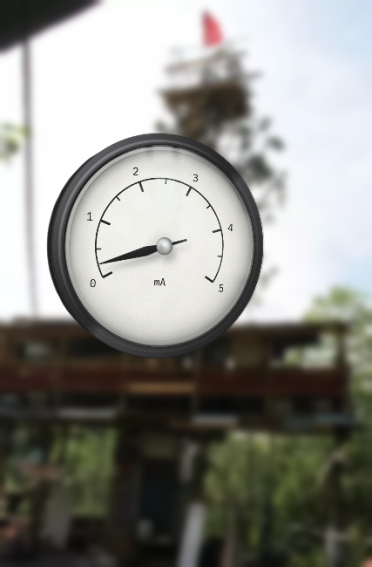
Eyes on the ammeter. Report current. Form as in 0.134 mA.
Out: 0.25 mA
